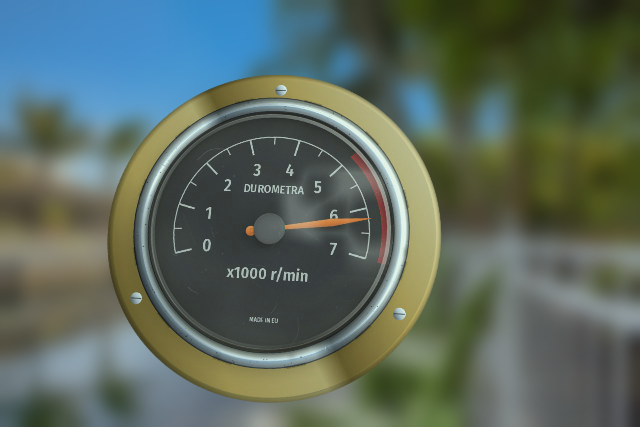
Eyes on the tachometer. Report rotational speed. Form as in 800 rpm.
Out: 6250 rpm
